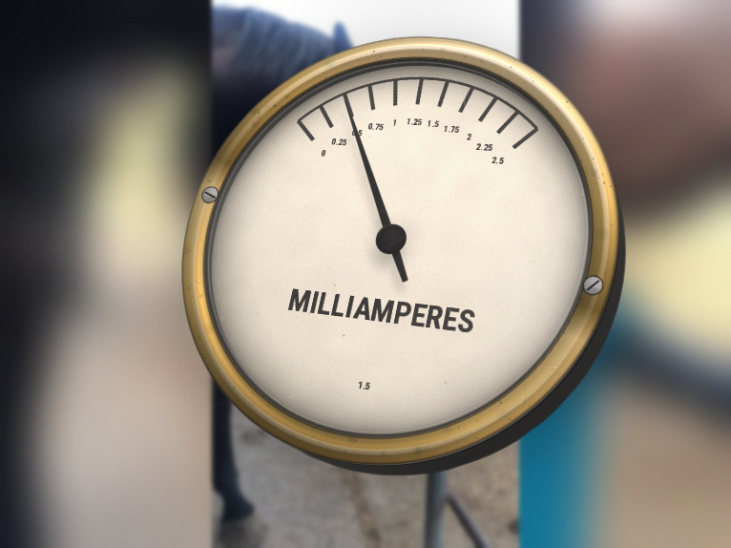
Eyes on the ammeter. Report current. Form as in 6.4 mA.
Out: 0.5 mA
